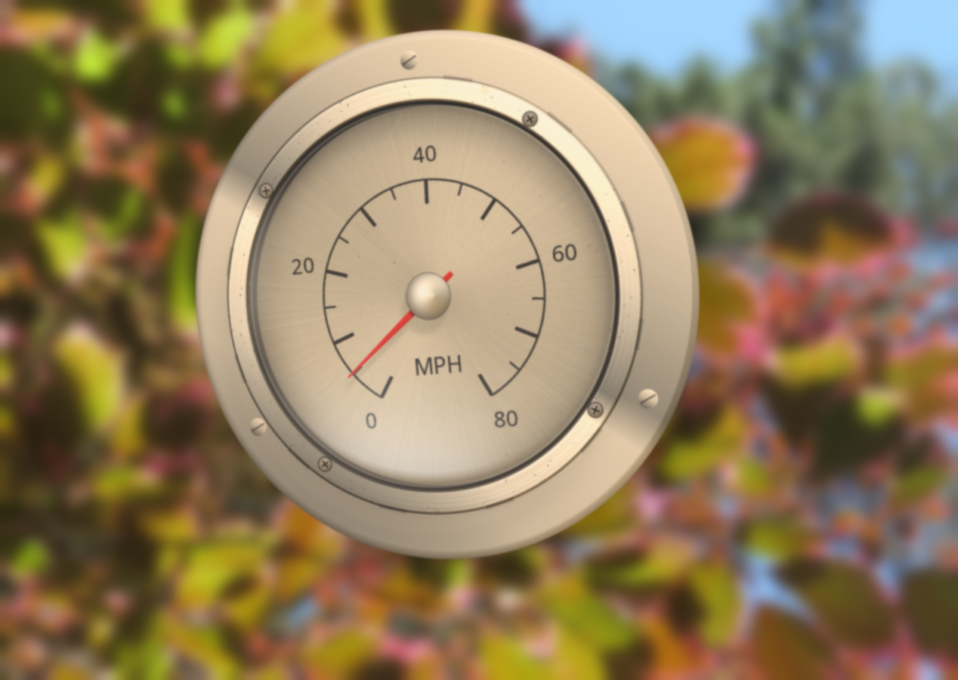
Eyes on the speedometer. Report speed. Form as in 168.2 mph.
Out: 5 mph
